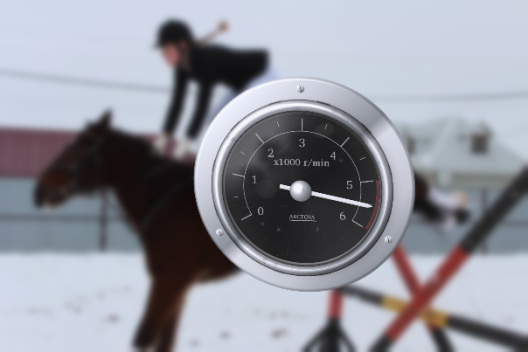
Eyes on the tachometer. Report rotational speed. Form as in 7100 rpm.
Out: 5500 rpm
